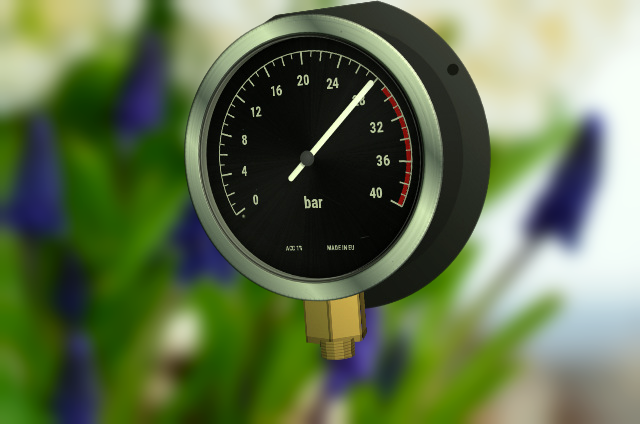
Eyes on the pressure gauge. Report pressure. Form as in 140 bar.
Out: 28 bar
